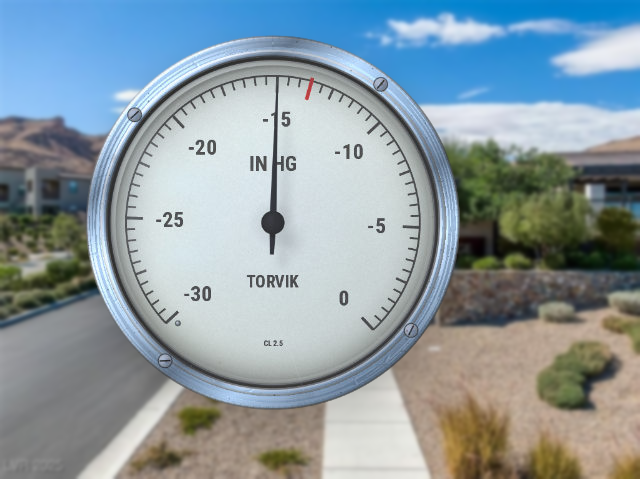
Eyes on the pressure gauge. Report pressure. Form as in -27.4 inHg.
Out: -15 inHg
